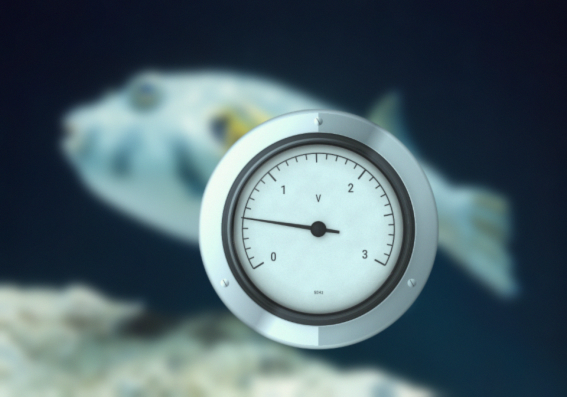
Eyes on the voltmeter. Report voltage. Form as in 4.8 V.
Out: 0.5 V
